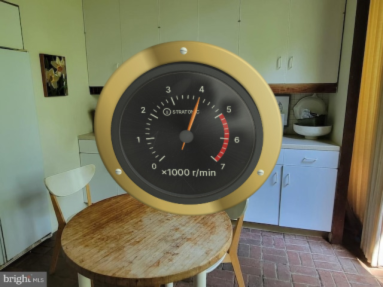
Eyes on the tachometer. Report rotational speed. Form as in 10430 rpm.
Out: 4000 rpm
